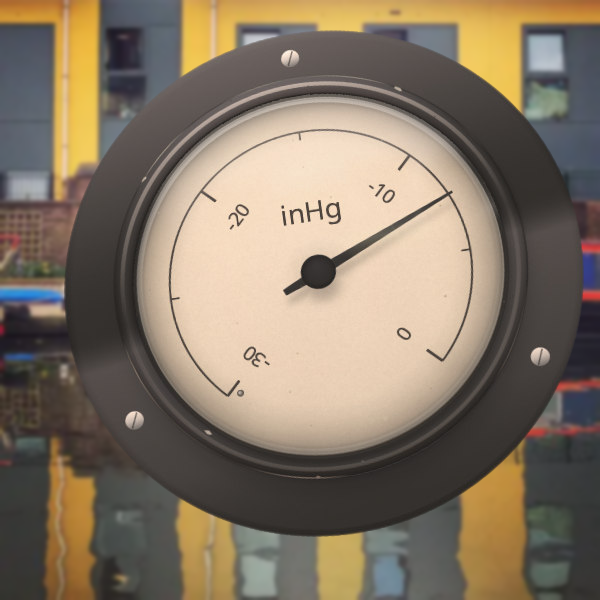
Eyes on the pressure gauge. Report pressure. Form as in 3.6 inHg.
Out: -7.5 inHg
